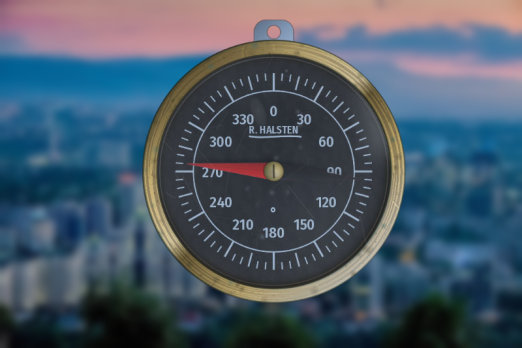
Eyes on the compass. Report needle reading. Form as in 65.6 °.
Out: 275 °
